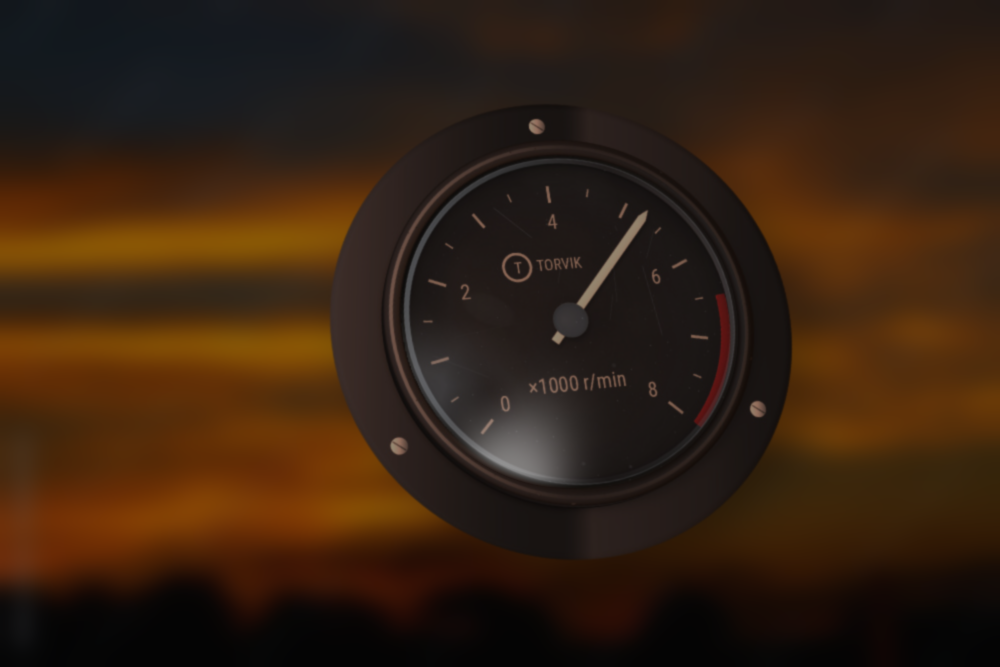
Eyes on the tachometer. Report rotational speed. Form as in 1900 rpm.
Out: 5250 rpm
